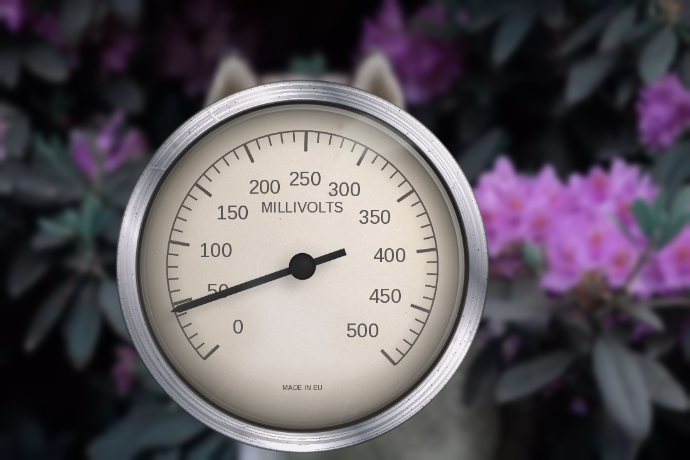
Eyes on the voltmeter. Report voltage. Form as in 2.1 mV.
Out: 45 mV
